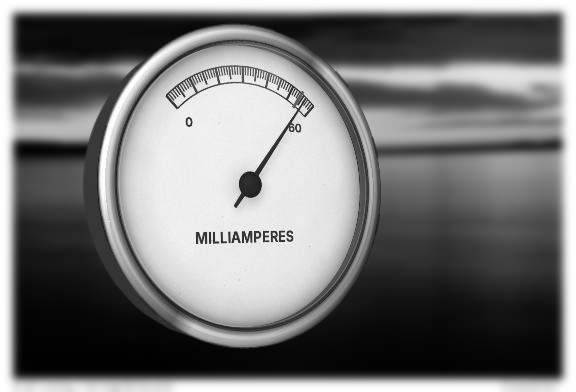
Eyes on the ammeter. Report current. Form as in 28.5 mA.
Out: 55 mA
